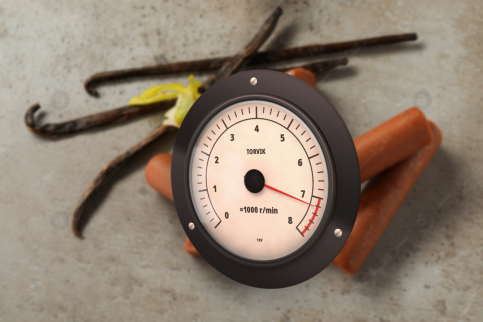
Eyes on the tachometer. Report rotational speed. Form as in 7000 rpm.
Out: 7200 rpm
